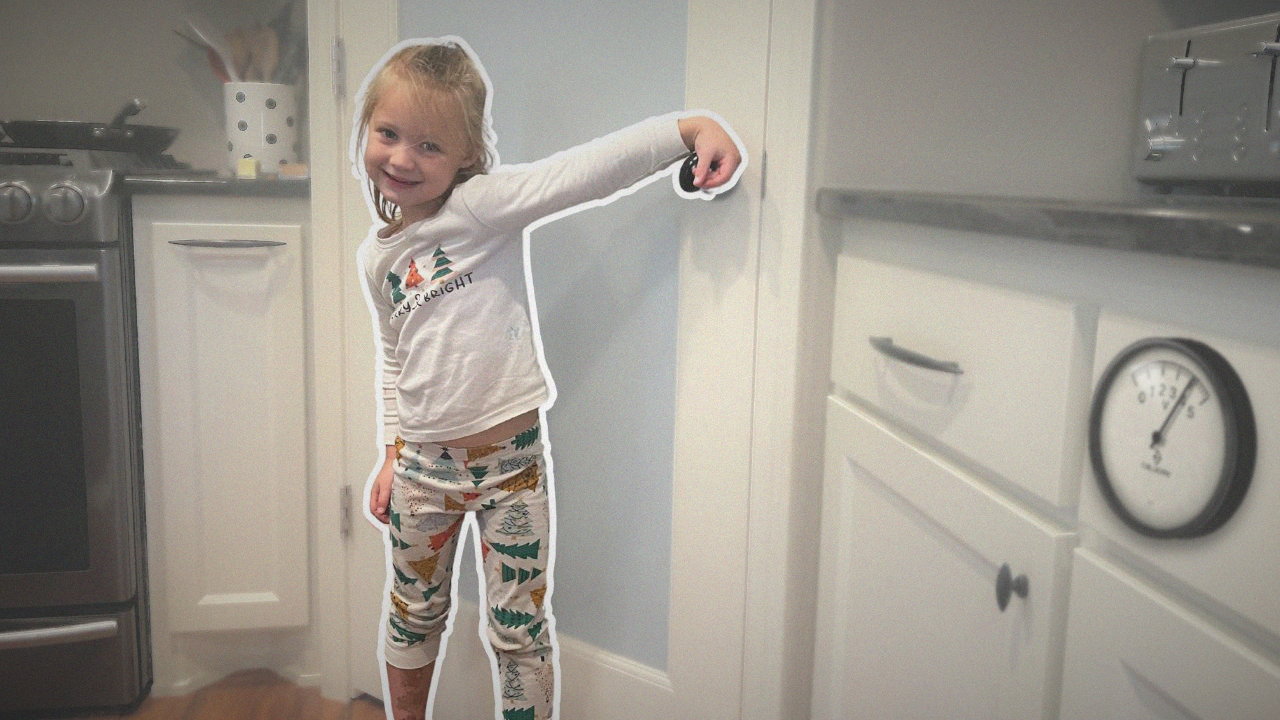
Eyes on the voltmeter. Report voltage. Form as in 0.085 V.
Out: 4 V
